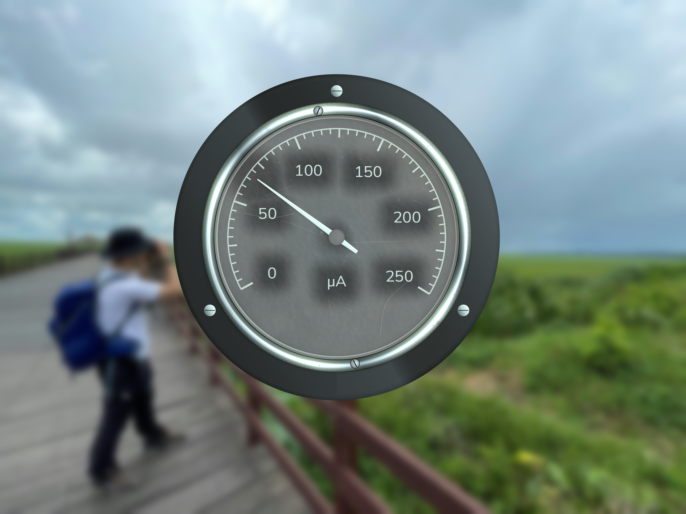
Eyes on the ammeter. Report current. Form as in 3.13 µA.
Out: 67.5 µA
